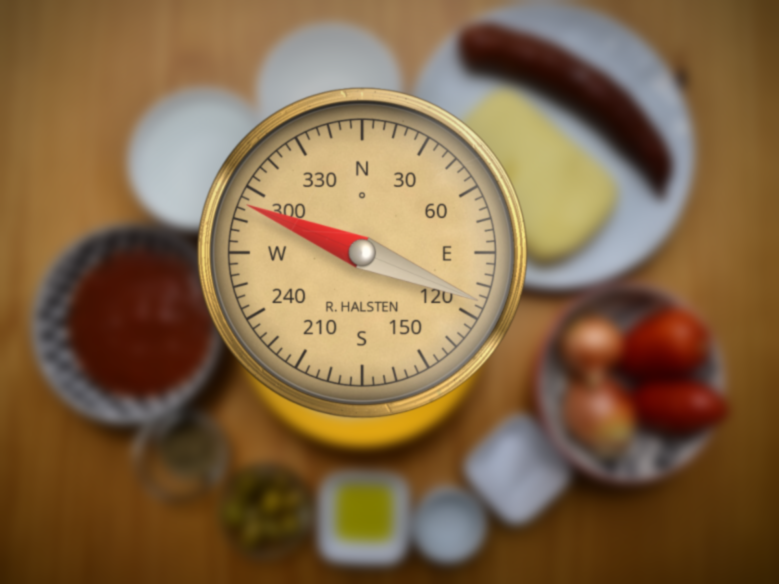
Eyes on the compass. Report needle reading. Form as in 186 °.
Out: 292.5 °
